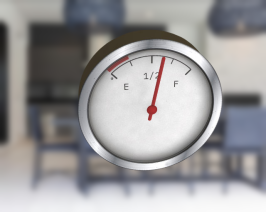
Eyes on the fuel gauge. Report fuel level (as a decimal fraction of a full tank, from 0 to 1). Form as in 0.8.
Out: 0.625
